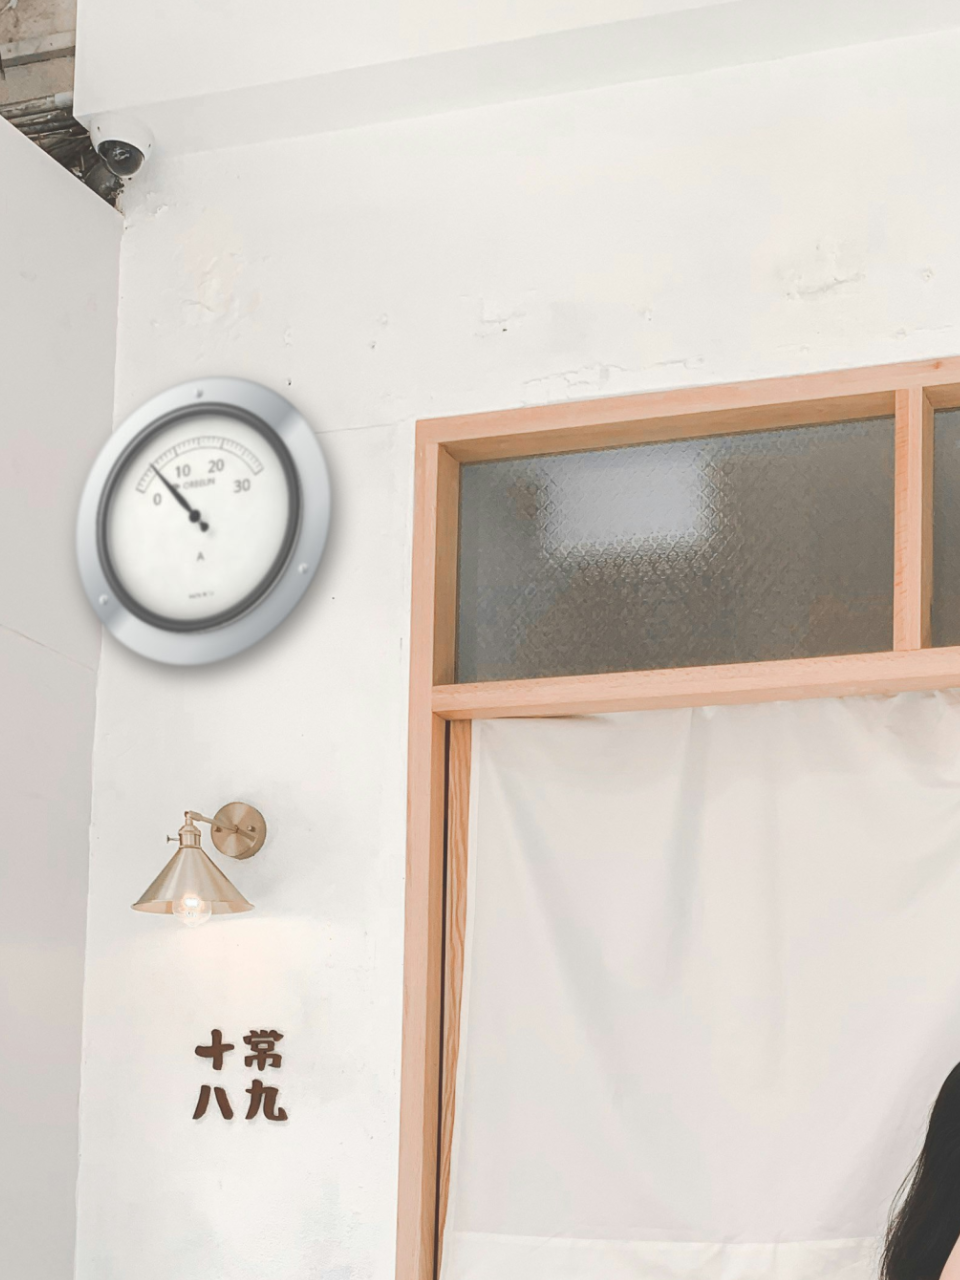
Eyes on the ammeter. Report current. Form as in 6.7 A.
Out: 5 A
